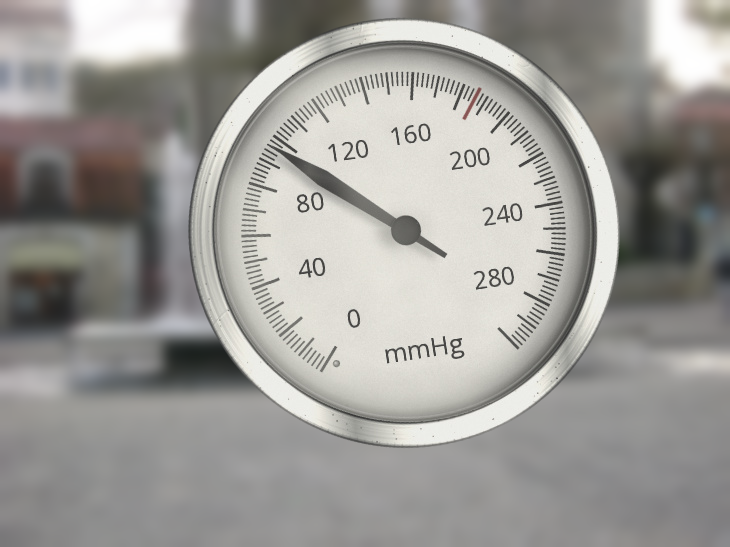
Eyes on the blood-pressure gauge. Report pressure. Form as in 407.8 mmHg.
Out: 96 mmHg
